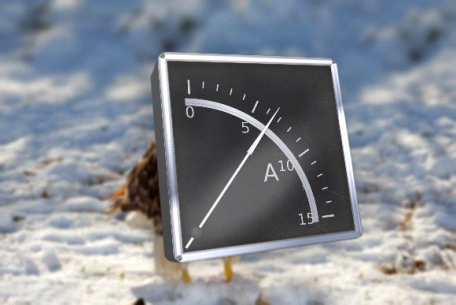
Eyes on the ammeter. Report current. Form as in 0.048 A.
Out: 6.5 A
